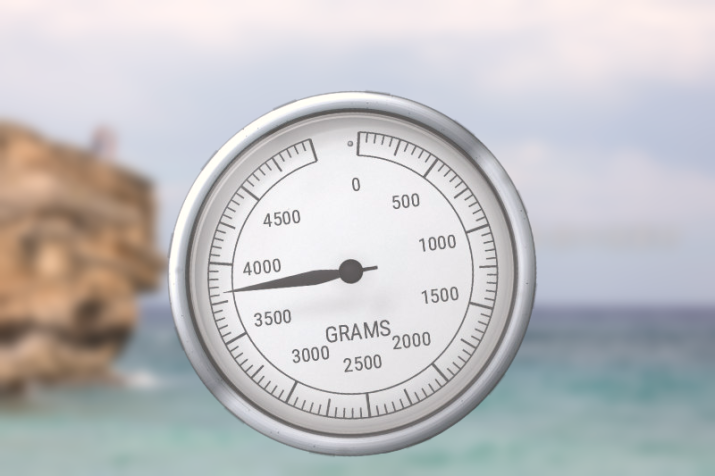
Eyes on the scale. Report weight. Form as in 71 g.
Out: 3800 g
